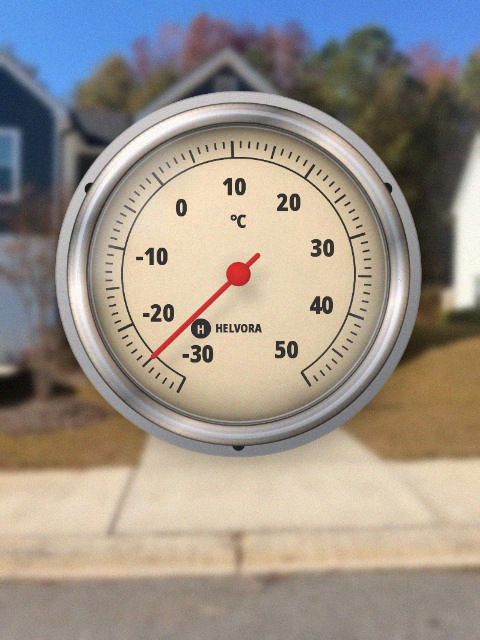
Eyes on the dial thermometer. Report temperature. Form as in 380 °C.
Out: -25 °C
